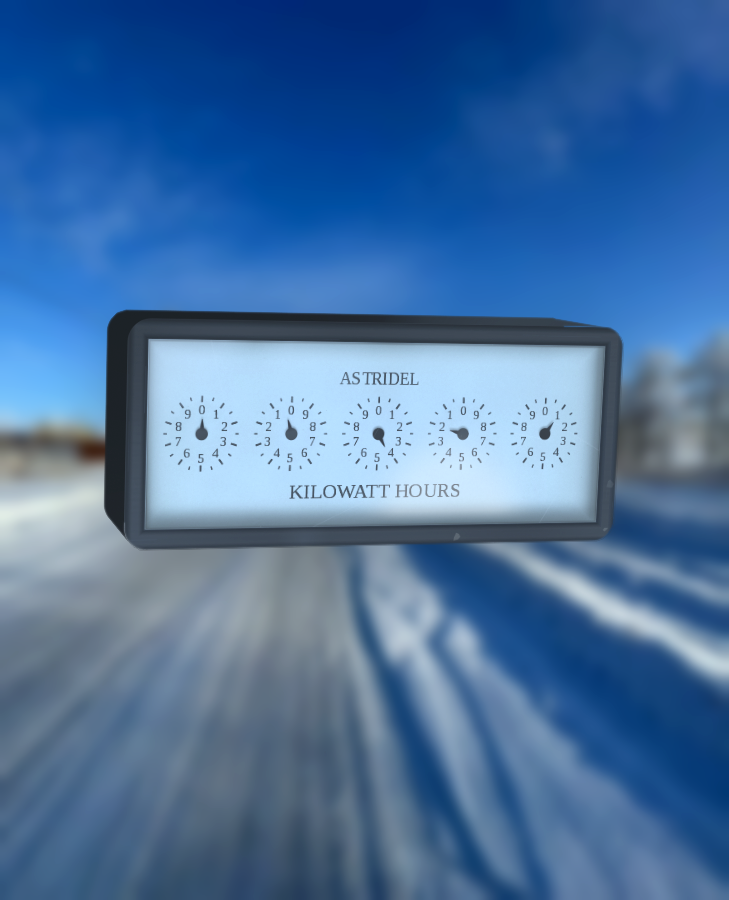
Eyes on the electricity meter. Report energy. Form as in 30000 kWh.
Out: 421 kWh
